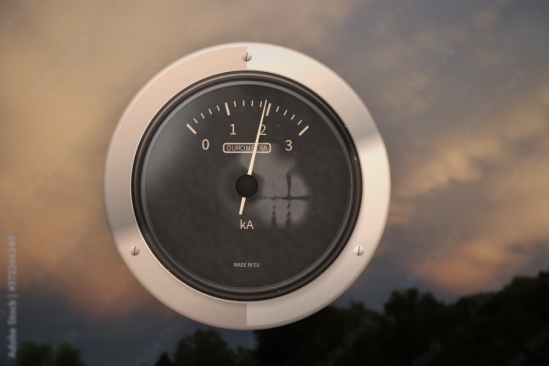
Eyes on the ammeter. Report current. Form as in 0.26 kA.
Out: 1.9 kA
